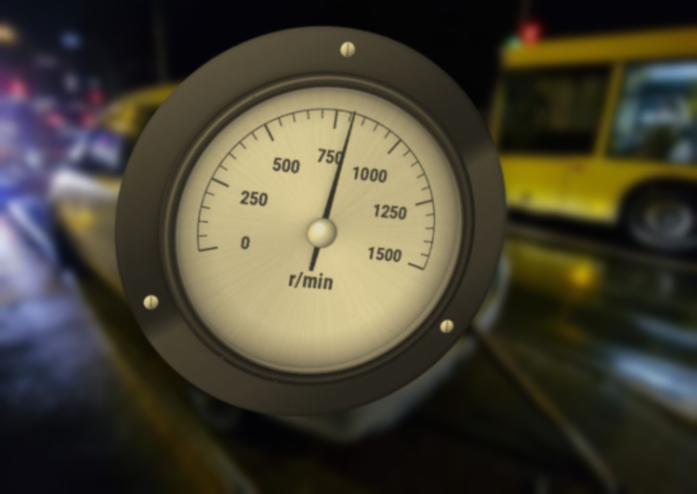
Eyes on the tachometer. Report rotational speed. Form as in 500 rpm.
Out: 800 rpm
